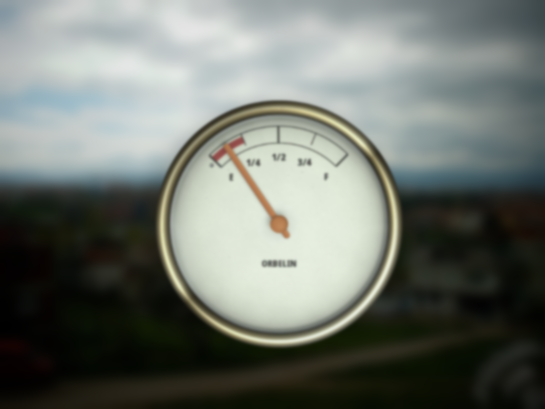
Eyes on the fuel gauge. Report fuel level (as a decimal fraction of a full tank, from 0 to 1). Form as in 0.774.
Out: 0.125
